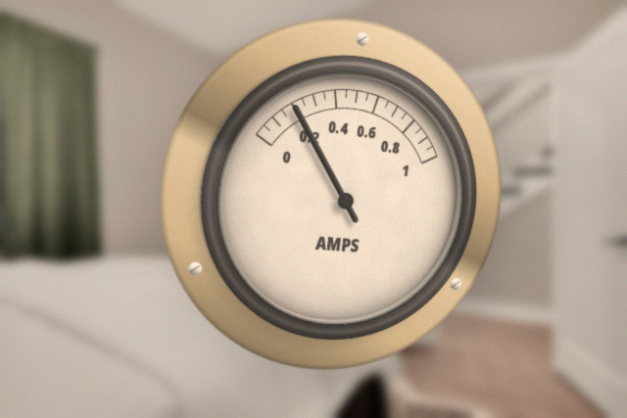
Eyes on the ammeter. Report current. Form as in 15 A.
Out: 0.2 A
